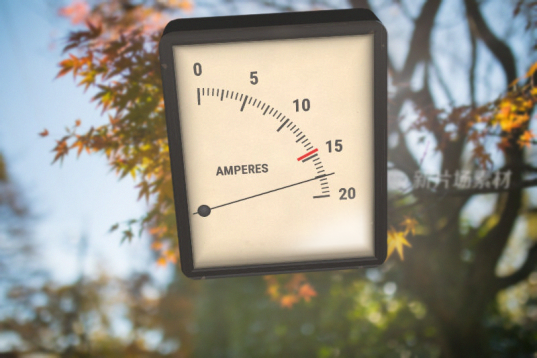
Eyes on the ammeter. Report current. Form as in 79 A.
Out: 17.5 A
